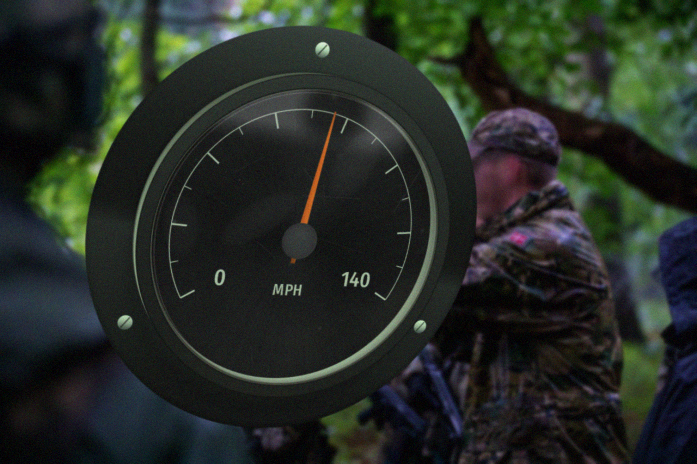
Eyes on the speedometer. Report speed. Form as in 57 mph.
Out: 75 mph
